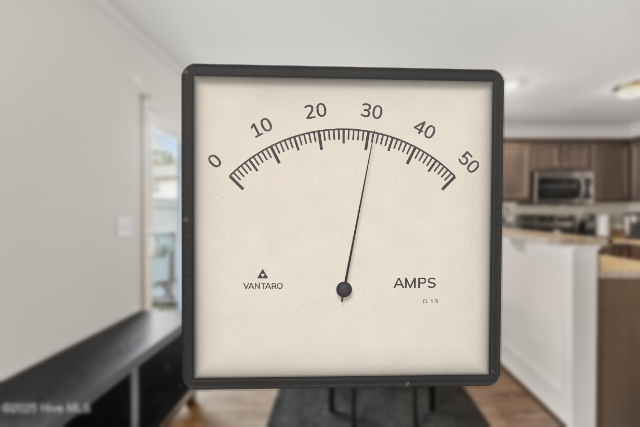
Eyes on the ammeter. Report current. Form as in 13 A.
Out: 31 A
